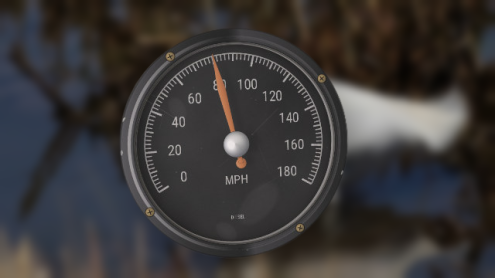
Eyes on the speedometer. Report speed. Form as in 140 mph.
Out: 80 mph
